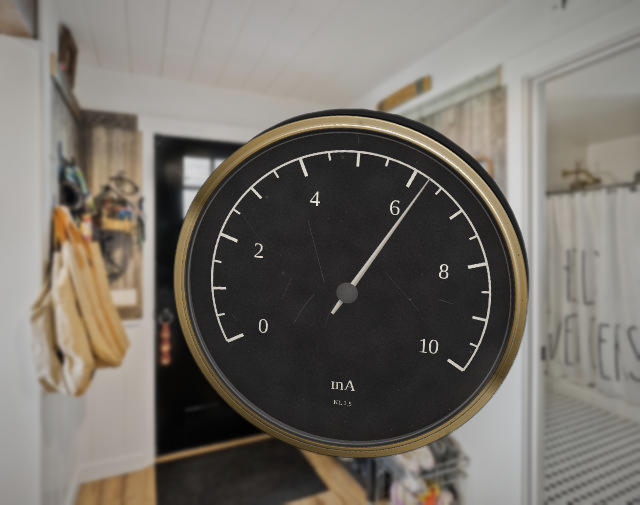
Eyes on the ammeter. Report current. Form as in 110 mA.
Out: 6.25 mA
